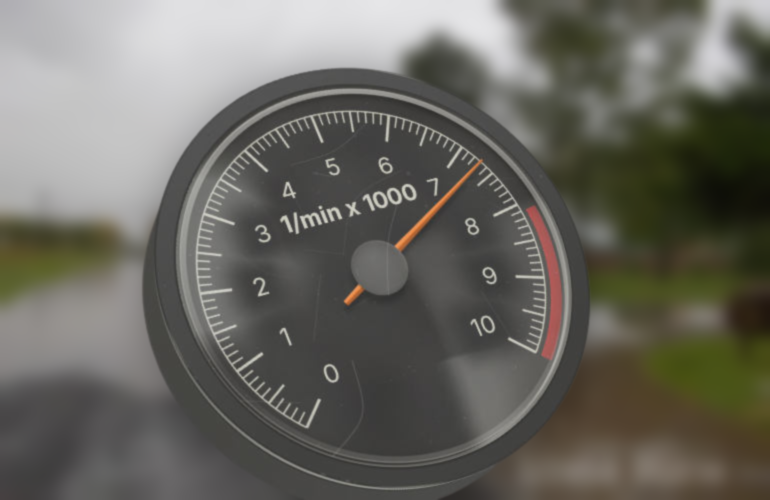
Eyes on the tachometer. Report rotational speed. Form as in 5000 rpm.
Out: 7300 rpm
